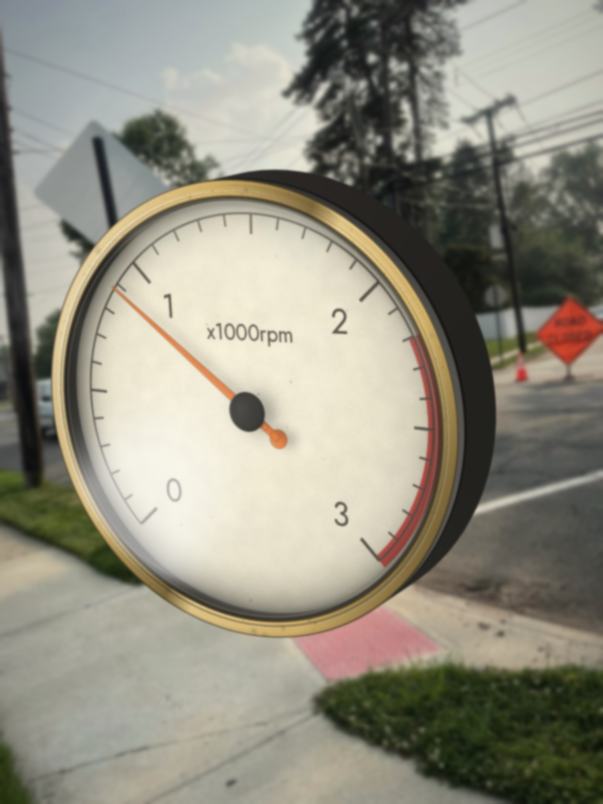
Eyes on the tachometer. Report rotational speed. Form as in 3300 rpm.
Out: 900 rpm
